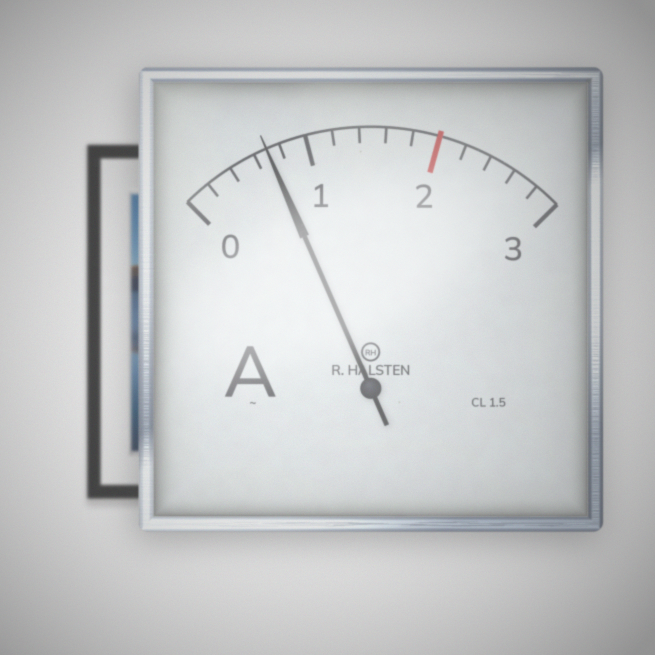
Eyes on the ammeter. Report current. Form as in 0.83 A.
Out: 0.7 A
